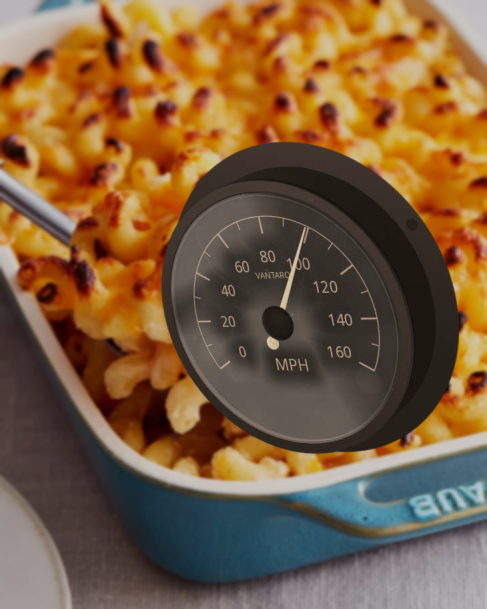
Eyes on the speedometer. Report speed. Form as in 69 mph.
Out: 100 mph
